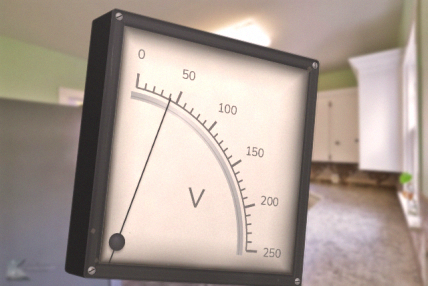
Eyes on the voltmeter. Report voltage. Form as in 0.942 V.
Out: 40 V
